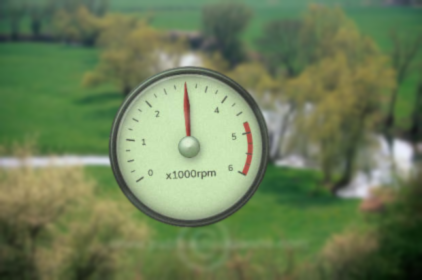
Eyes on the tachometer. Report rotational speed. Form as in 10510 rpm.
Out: 3000 rpm
